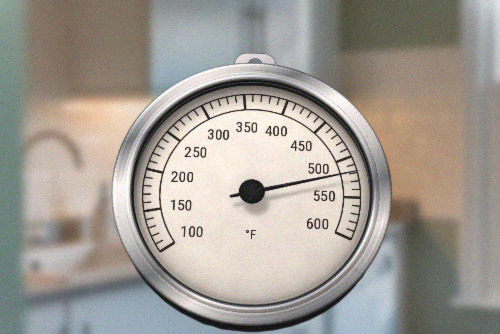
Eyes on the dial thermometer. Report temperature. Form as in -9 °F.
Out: 520 °F
